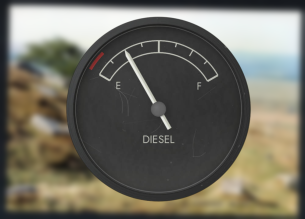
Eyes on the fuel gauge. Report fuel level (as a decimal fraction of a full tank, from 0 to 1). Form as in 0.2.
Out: 0.25
